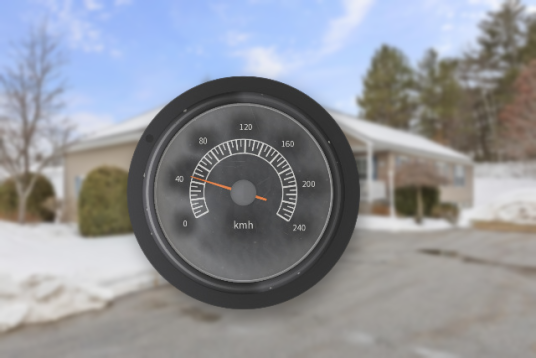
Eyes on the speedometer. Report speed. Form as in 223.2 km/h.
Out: 45 km/h
